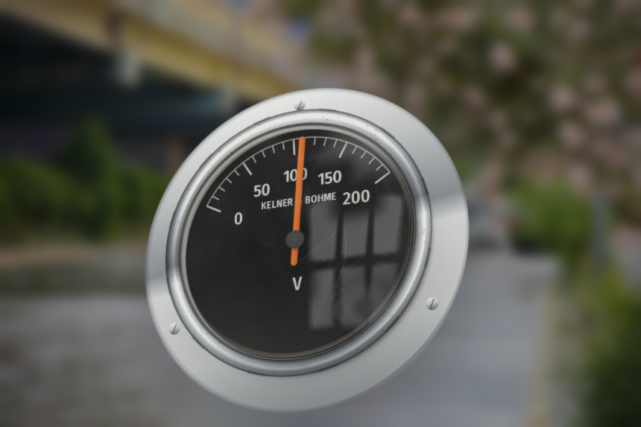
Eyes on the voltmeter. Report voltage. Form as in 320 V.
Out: 110 V
